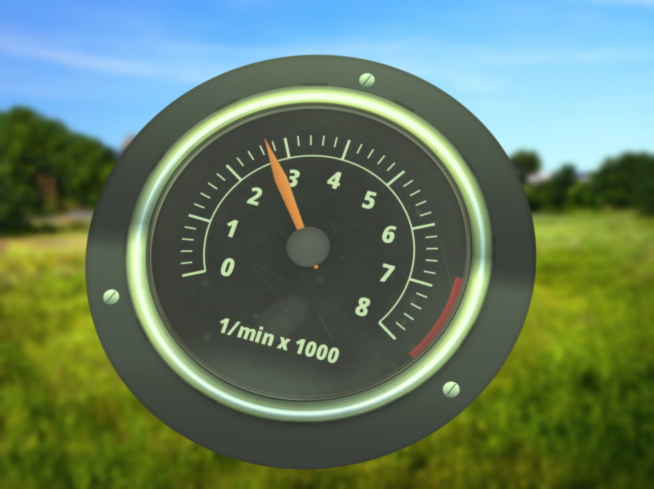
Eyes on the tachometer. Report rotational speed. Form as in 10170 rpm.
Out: 2700 rpm
